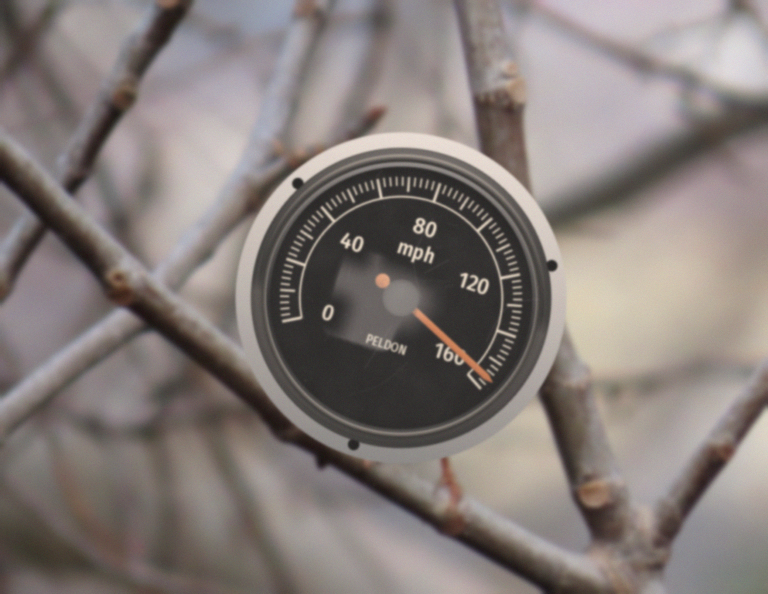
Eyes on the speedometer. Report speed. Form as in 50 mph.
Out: 156 mph
